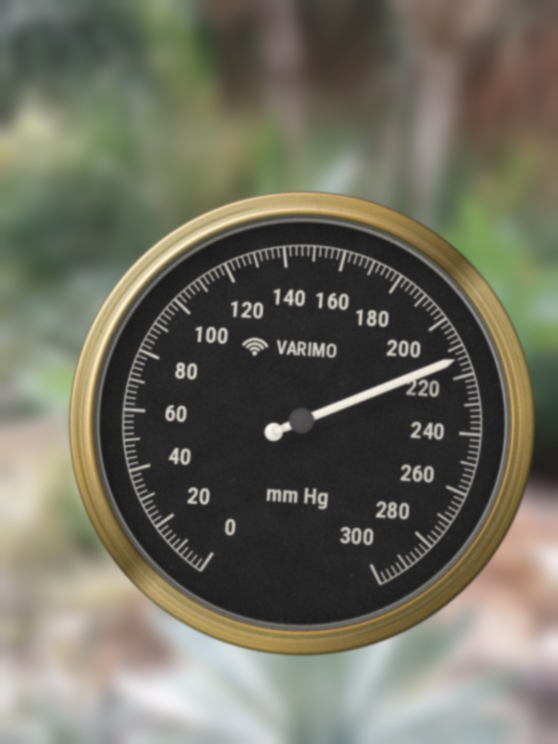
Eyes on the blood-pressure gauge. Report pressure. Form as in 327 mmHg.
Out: 214 mmHg
